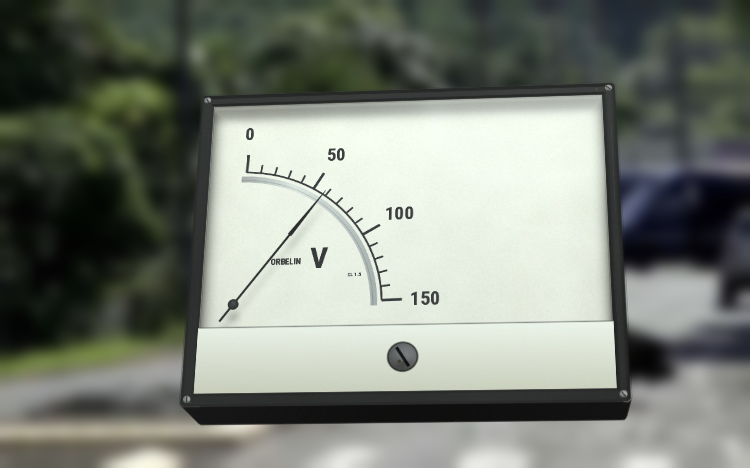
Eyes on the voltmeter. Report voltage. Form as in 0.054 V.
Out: 60 V
